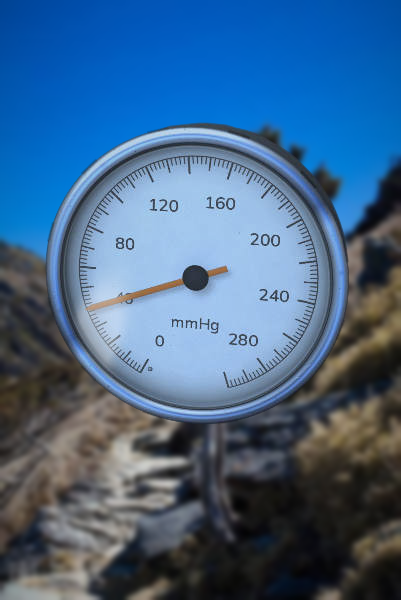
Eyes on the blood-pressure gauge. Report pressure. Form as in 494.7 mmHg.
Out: 40 mmHg
